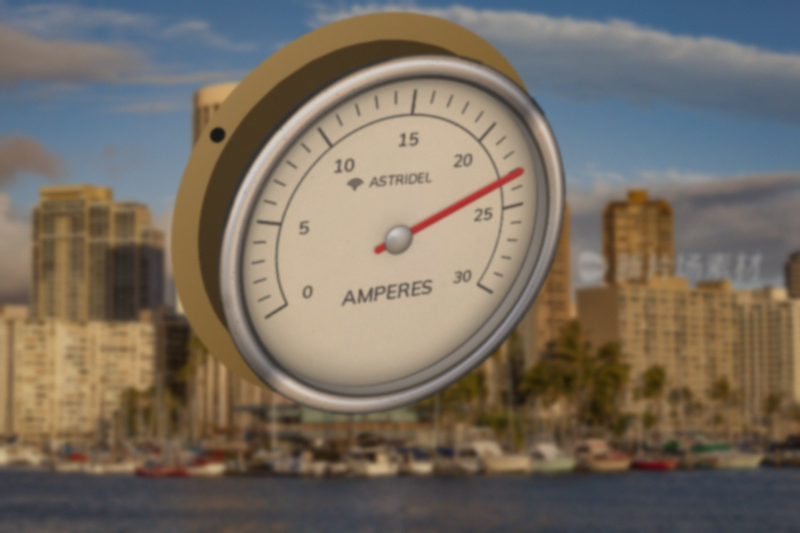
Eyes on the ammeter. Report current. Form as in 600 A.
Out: 23 A
